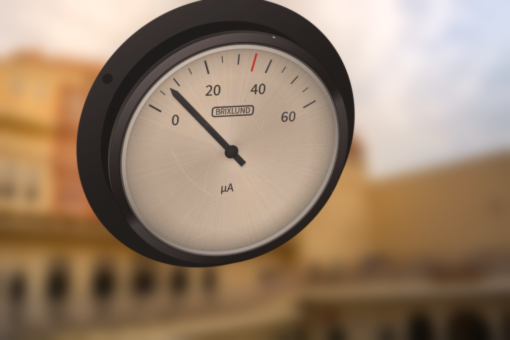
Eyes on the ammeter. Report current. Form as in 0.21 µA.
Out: 7.5 µA
